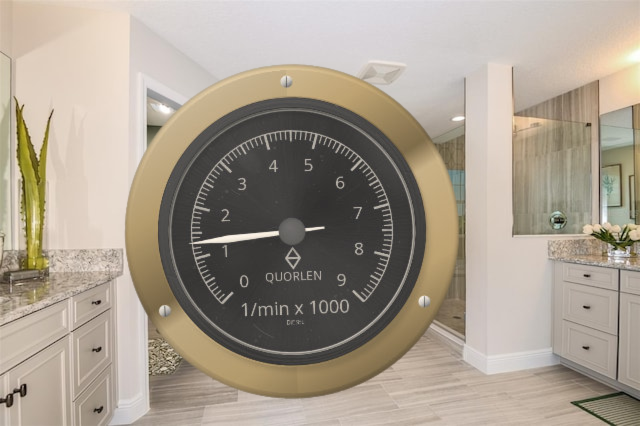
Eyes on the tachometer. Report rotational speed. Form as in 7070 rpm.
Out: 1300 rpm
